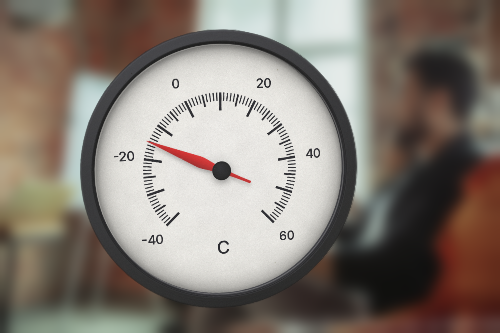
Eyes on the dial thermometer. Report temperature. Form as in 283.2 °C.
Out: -15 °C
